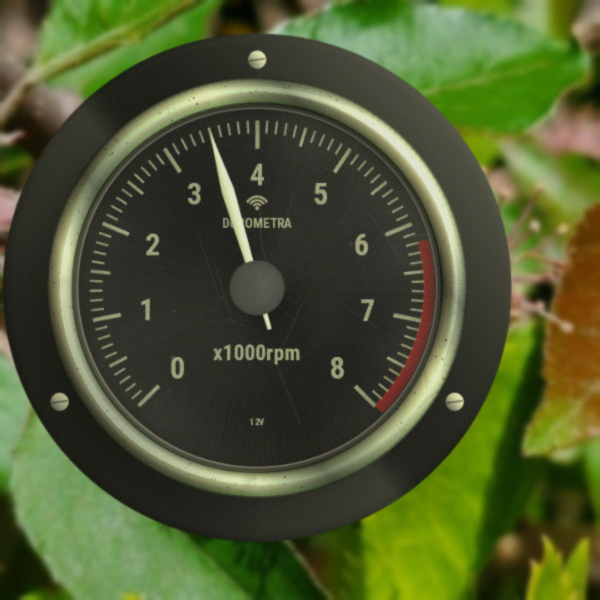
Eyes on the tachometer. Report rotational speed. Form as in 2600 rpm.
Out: 3500 rpm
